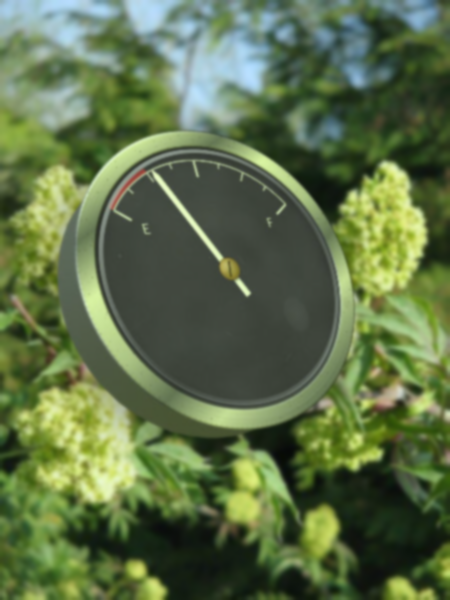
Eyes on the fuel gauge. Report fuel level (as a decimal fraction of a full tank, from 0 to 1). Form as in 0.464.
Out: 0.25
